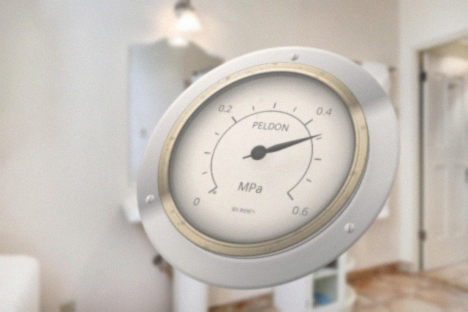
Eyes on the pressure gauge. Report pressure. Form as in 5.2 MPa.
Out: 0.45 MPa
